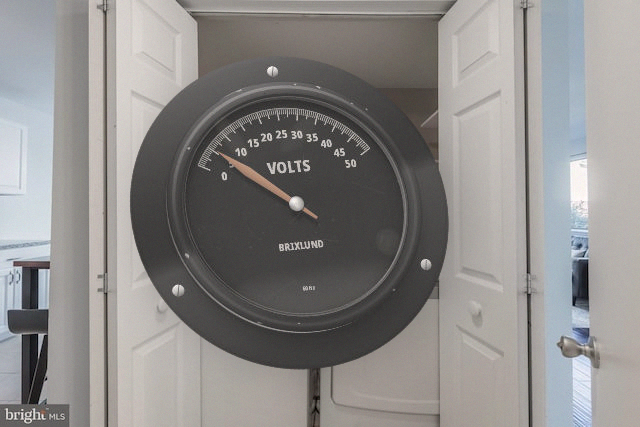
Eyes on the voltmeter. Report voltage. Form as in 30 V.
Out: 5 V
